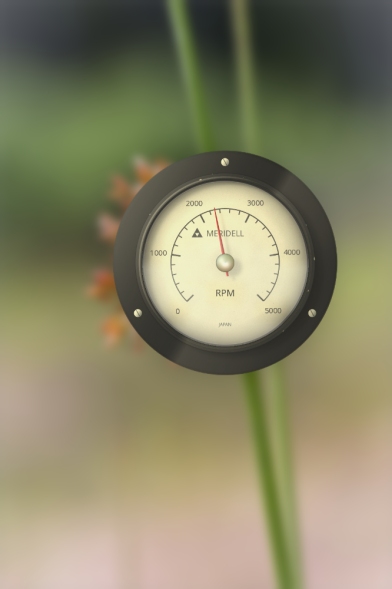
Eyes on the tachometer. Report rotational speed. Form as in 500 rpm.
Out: 2300 rpm
